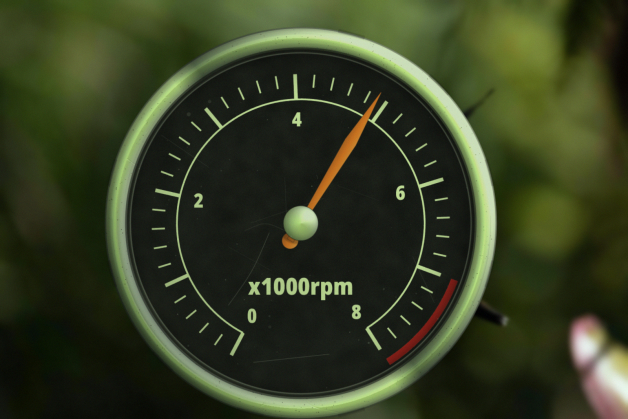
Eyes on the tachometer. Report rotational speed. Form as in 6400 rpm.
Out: 4900 rpm
